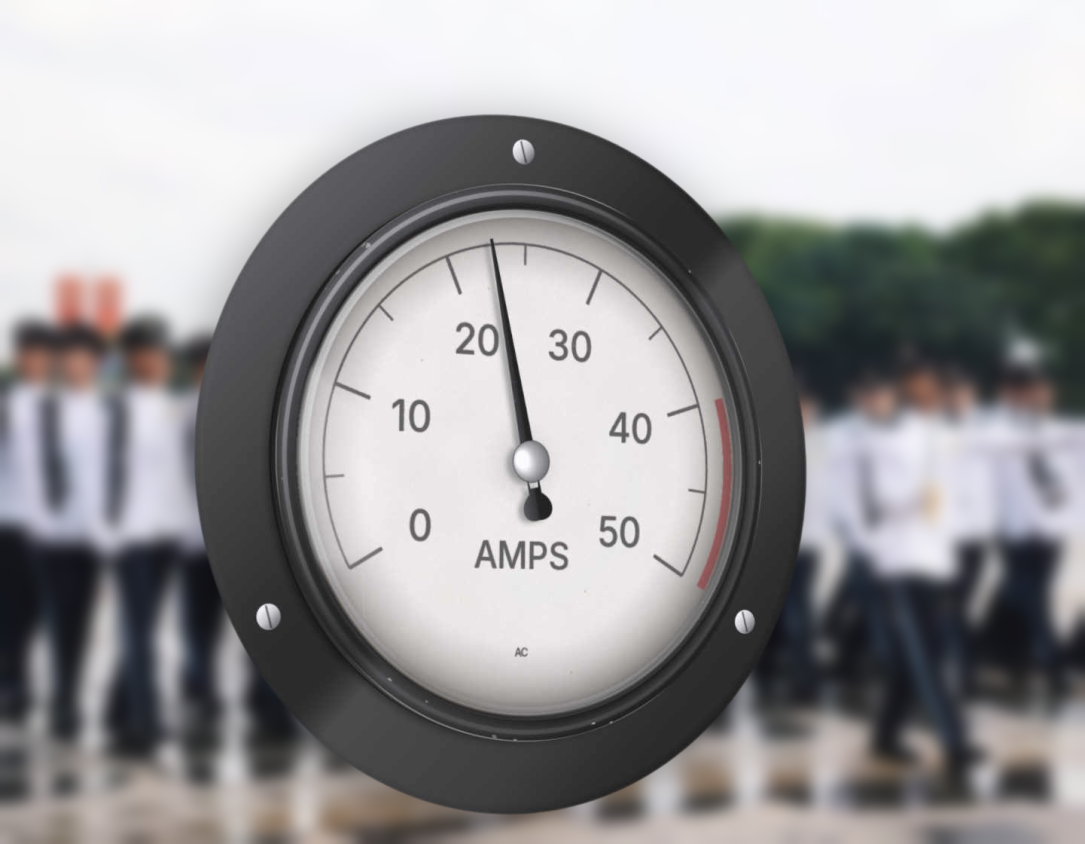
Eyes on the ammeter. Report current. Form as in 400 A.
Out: 22.5 A
